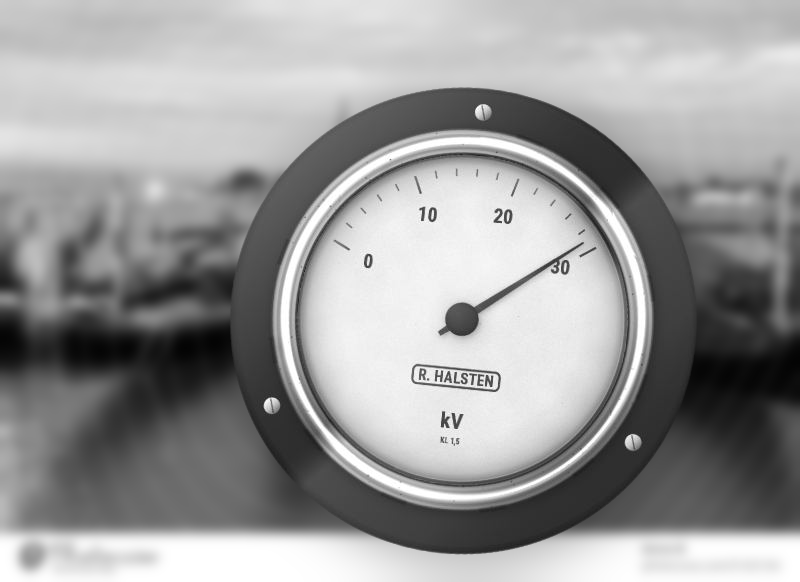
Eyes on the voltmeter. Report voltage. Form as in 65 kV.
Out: 29 kV
